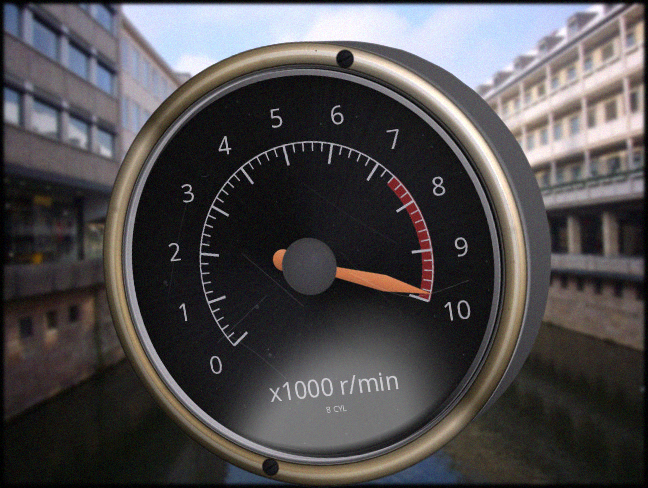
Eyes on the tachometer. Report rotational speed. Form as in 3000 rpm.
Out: 9800 rpm
